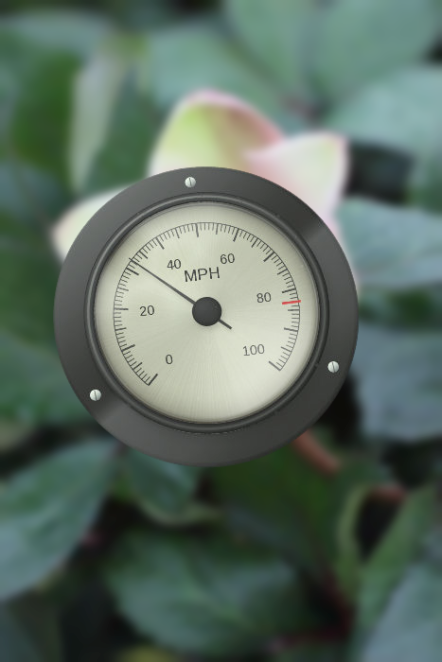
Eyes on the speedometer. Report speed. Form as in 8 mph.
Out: 32 mph
